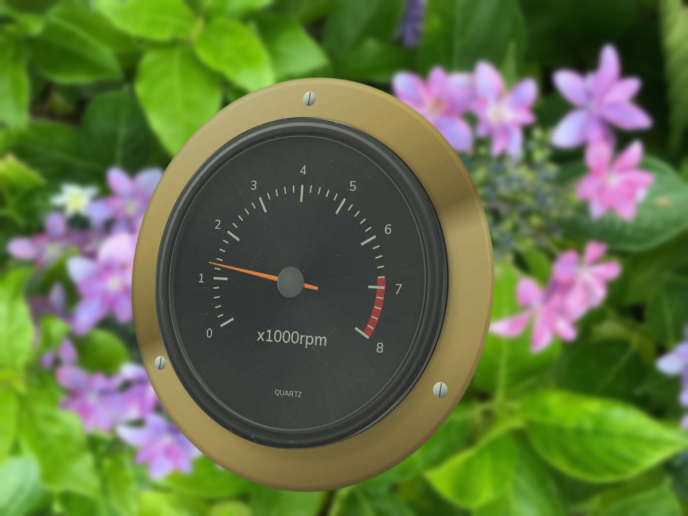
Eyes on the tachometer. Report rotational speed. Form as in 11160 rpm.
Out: 1300 rpm
